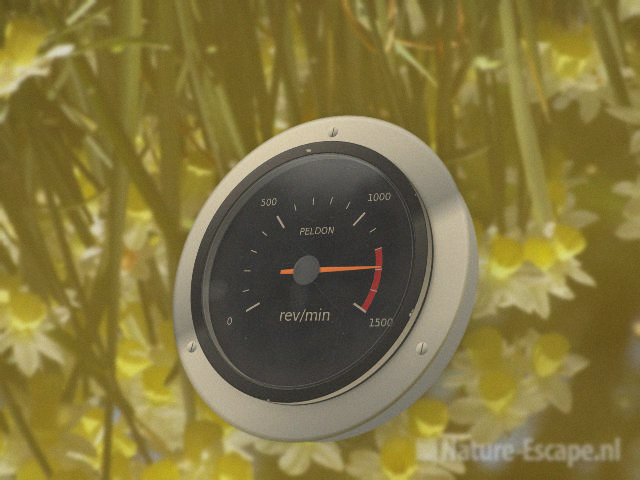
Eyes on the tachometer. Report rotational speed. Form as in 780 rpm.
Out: 1300 rpm
